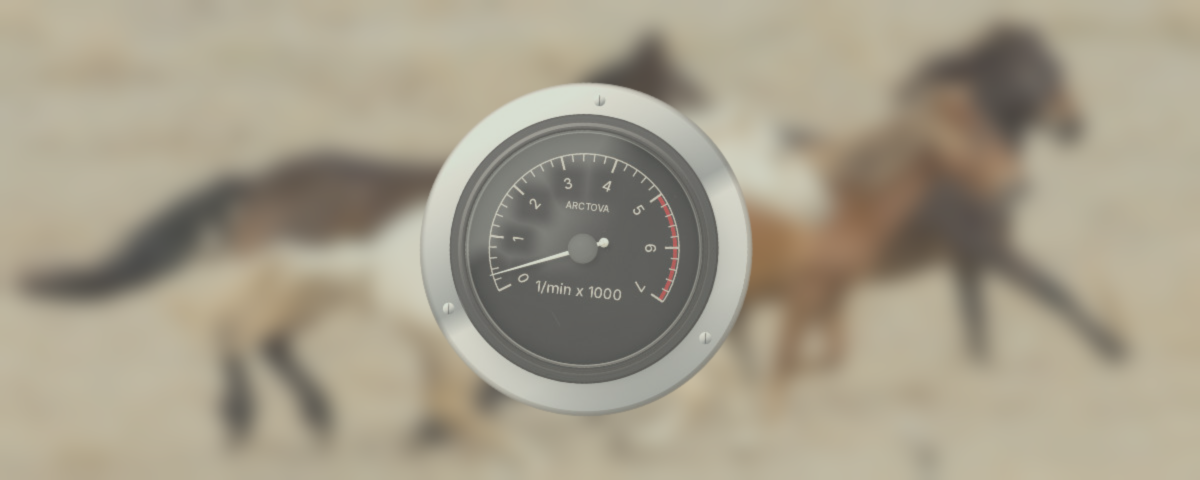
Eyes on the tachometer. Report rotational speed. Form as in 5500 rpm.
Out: 300 rpm
